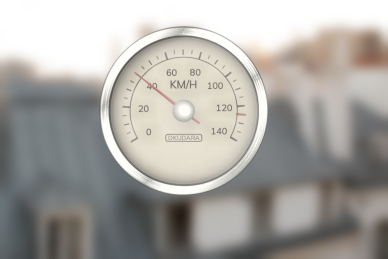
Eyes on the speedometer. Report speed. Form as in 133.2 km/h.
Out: 40 km/h
